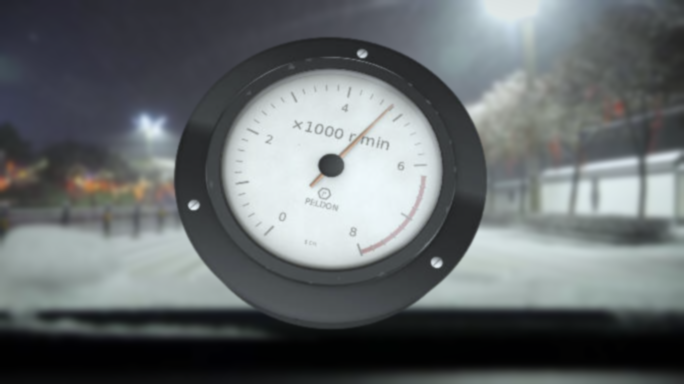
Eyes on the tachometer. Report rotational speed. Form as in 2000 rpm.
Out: 4800 rpm
